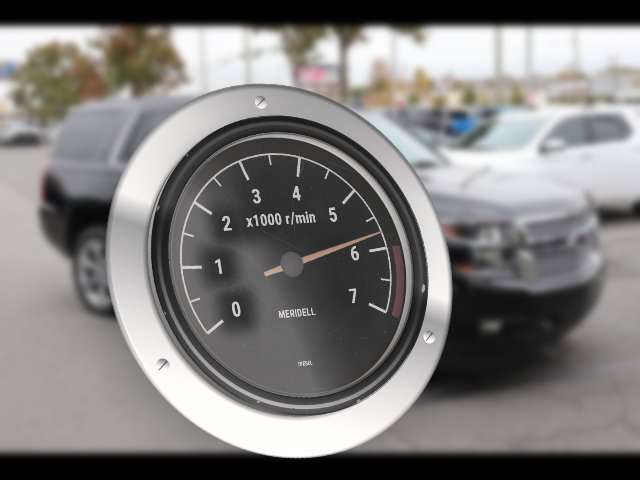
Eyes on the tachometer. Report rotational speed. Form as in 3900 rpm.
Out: 5750 rpm
